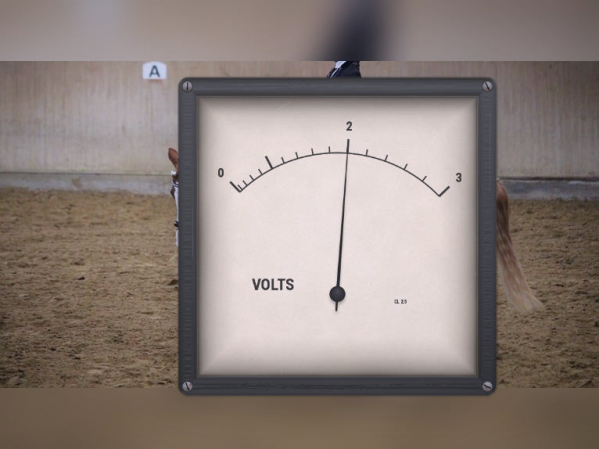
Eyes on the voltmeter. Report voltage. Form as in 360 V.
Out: 2 V
